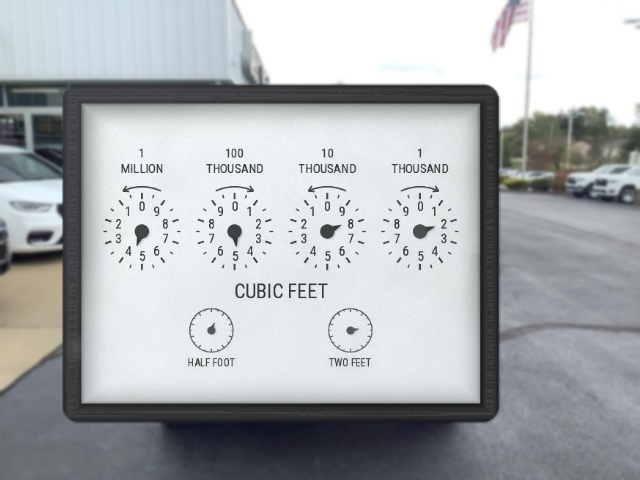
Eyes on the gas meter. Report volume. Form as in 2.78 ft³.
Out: 448200 ft³
